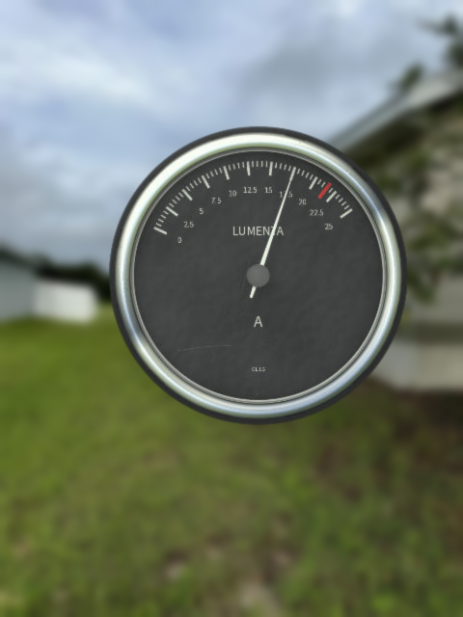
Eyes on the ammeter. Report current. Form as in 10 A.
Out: 17.5 A
